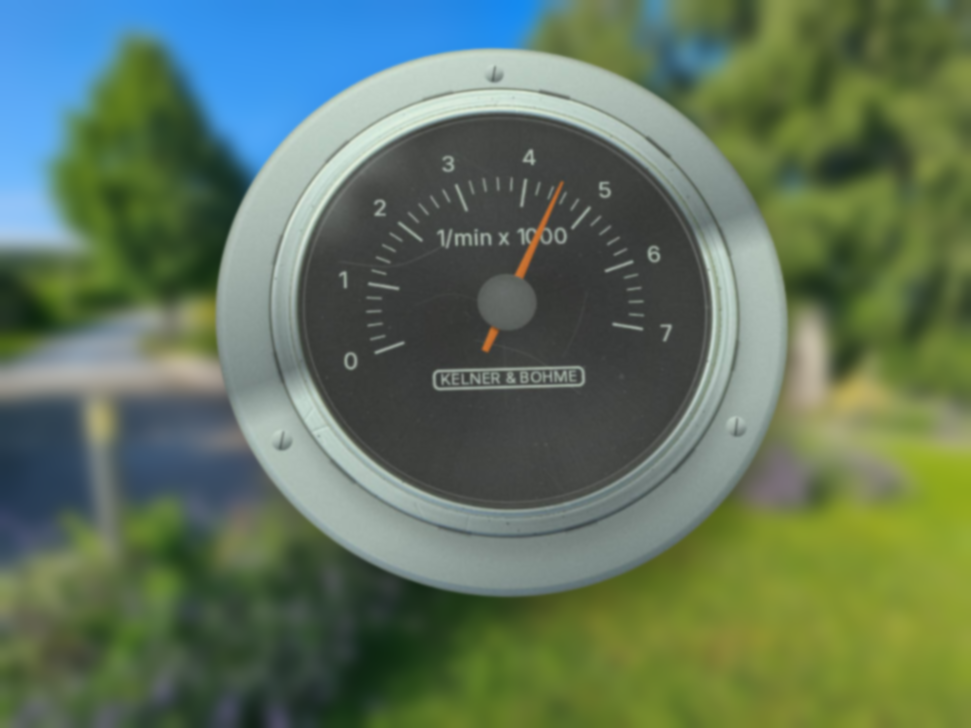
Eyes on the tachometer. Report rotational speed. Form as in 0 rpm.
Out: 4500 rpm
